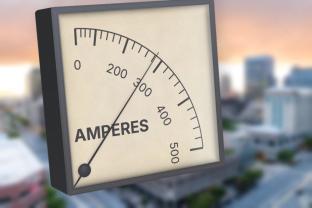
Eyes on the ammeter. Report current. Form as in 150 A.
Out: 280 A
